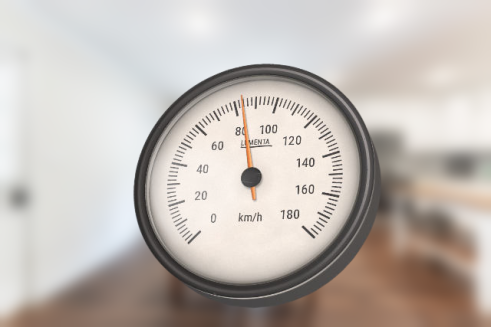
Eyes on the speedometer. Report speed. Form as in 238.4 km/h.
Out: 84 km/h
